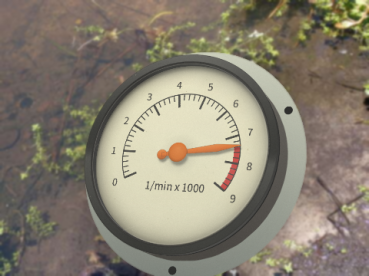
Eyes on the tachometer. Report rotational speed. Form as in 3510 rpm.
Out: 7400 rpm
